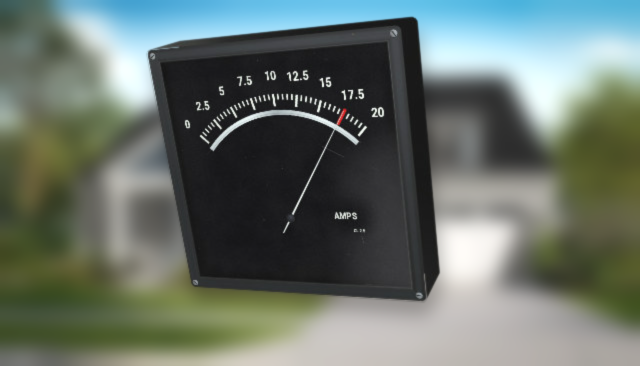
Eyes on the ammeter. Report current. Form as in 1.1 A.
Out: 17.5 A
